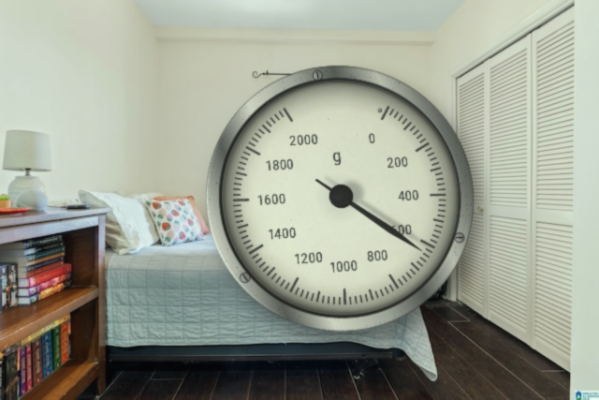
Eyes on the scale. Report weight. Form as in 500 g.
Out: 640 g
